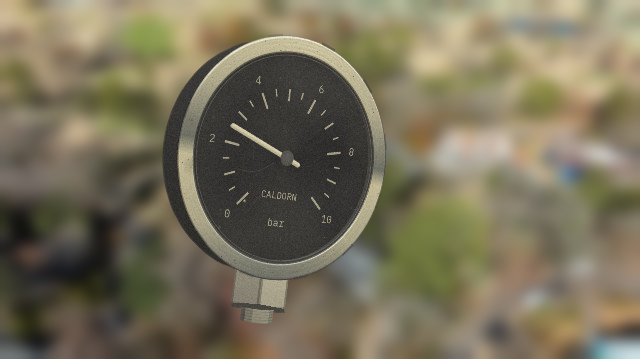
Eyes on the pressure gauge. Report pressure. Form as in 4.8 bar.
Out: 2.5 bar
